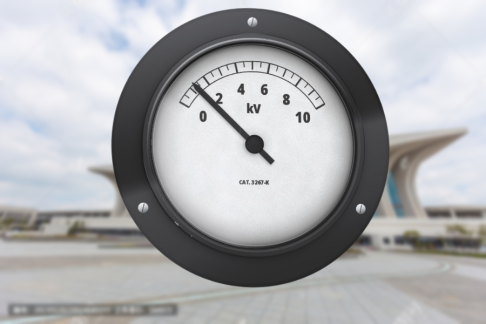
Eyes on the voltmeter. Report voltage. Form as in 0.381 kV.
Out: 1.25 kV
